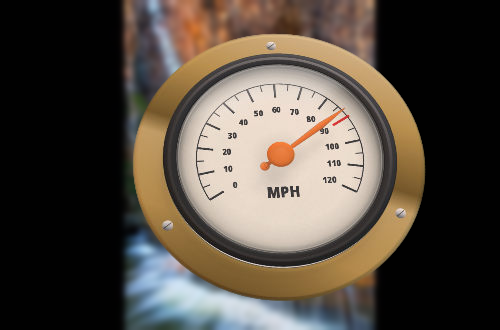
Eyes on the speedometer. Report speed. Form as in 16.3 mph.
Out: 87.5 mph
